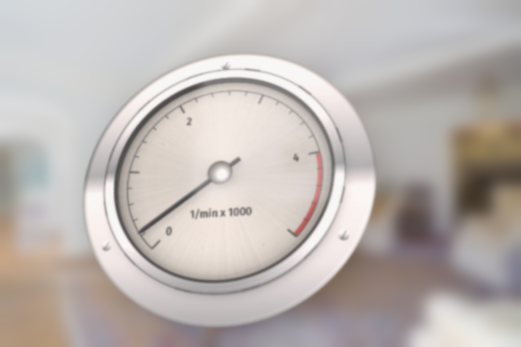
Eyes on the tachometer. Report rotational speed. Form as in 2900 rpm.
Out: 200 rpm
